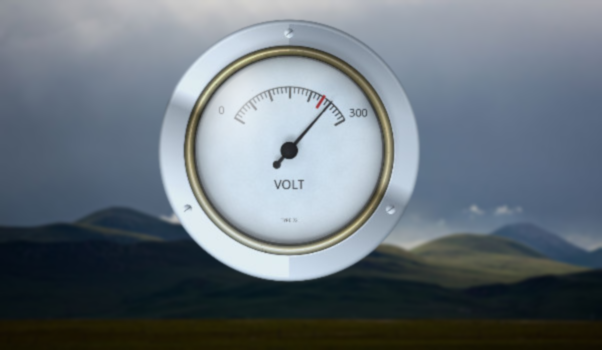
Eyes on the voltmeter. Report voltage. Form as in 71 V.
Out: 250 V
